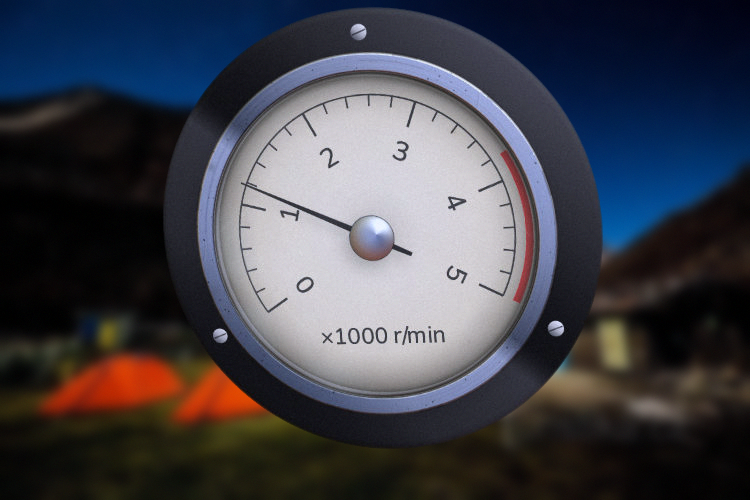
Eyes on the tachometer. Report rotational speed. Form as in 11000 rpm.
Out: 1200 rpm
